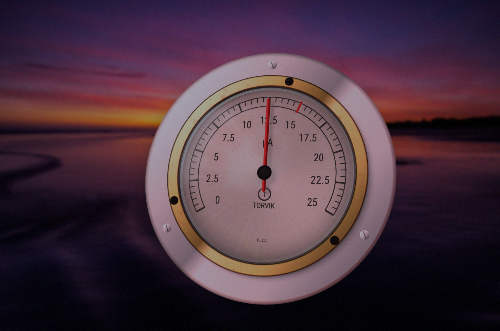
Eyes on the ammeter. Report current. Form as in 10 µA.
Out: 12.5 µA
